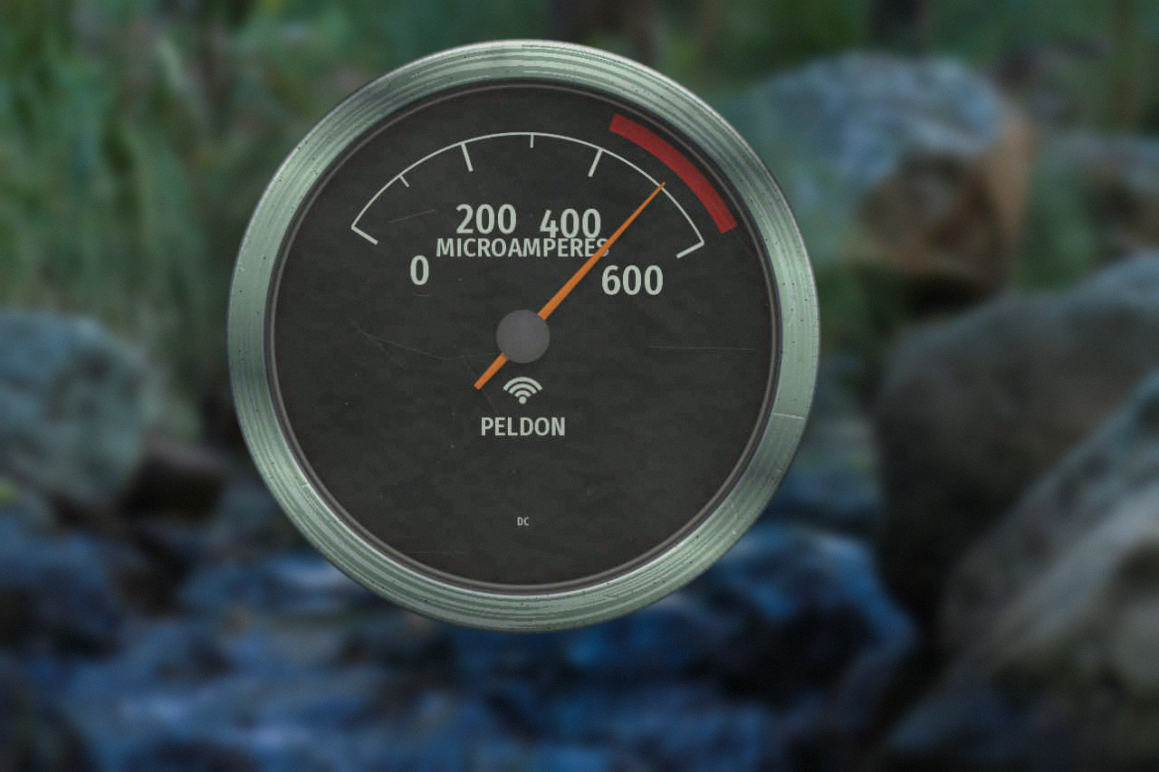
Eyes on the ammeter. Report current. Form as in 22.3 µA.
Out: 500 µA
